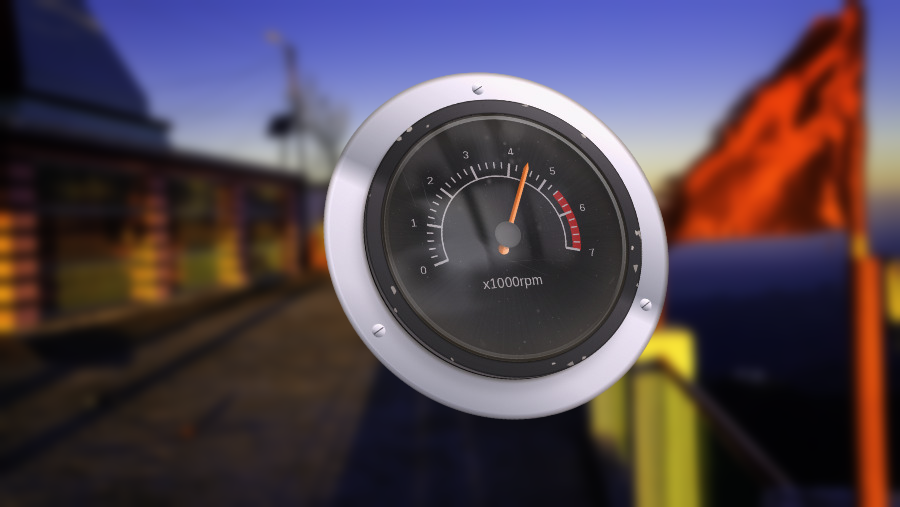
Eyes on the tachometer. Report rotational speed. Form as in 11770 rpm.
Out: 4400 rpm
